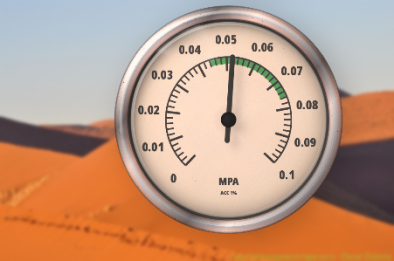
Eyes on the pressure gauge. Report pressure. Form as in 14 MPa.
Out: 0.052 MPa
